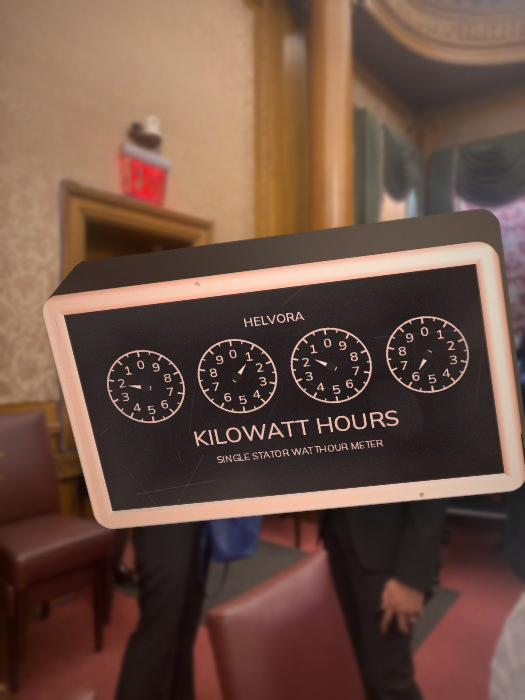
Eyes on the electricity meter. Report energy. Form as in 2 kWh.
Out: 2116 kWh
